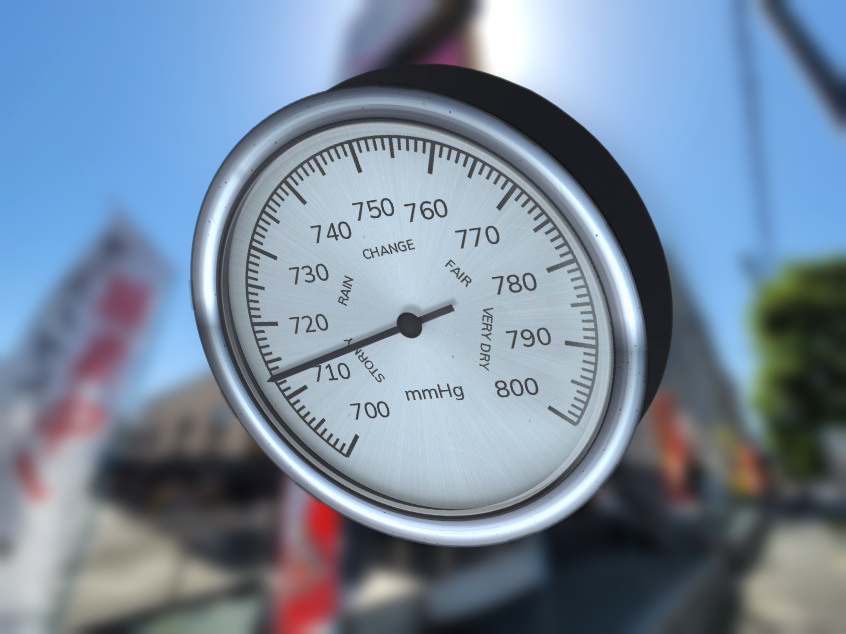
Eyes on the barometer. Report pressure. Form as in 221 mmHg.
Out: 713 mmHg
